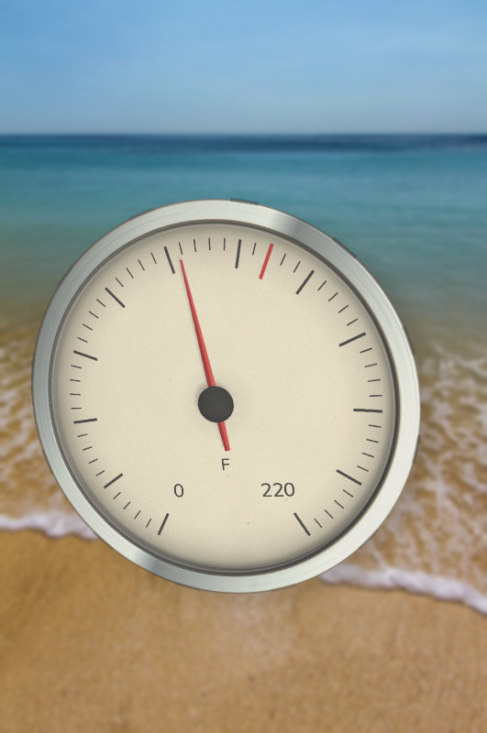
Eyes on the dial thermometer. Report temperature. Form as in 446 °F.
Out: 104 °F
